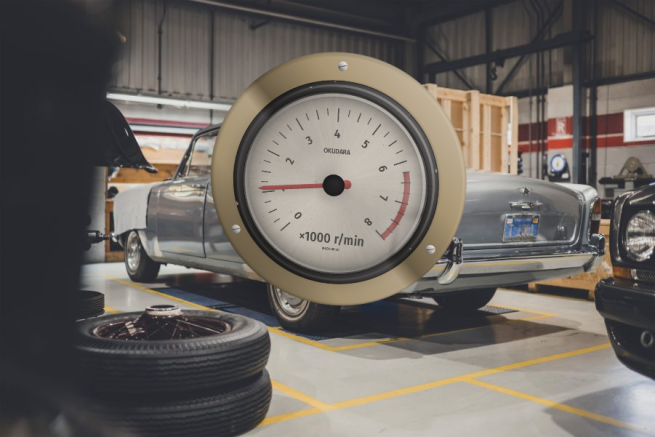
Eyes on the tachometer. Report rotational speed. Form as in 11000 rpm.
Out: 1125 rpm
